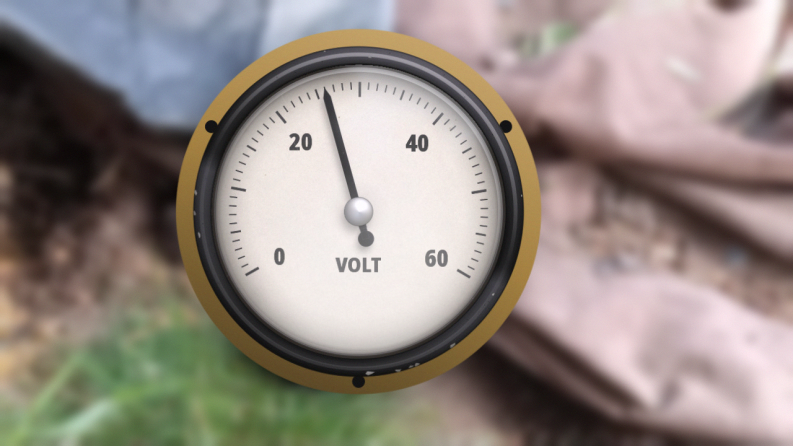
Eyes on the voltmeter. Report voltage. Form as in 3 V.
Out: 26 V
